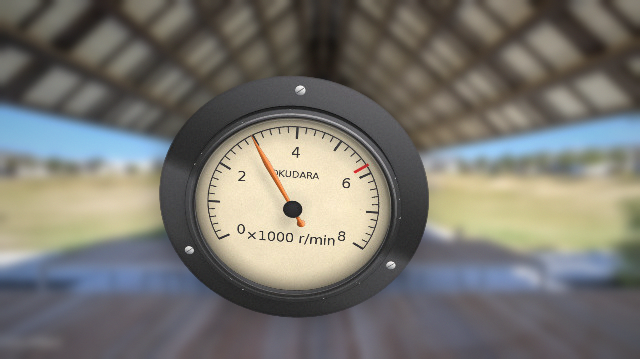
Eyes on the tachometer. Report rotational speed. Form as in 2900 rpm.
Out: 3000 rpm
